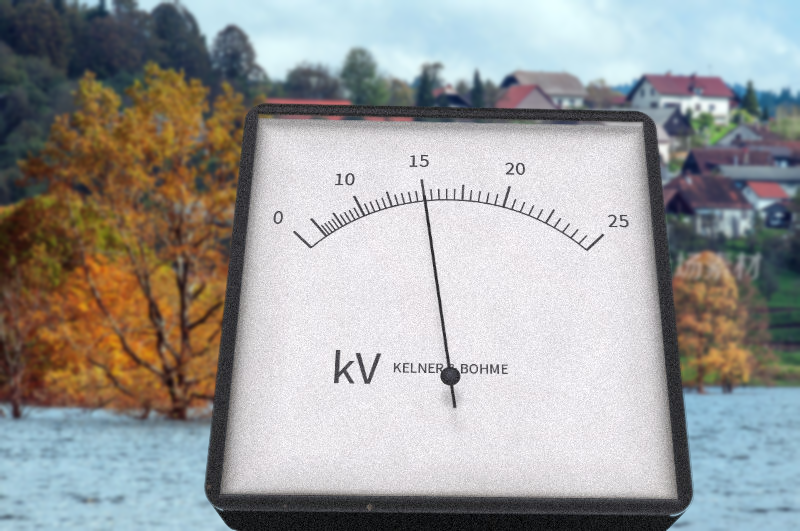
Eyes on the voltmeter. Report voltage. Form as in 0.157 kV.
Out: 15 kV
